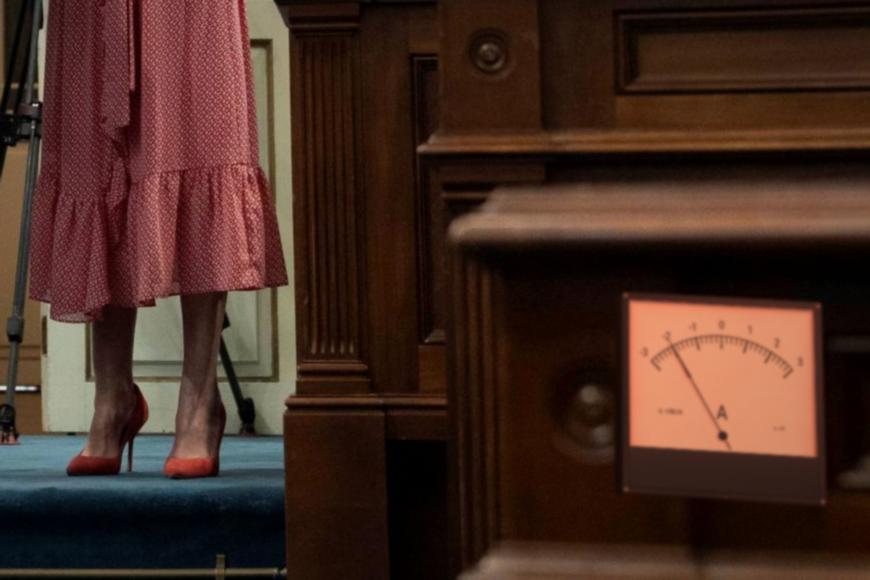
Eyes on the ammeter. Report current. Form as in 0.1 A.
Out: -2 A
